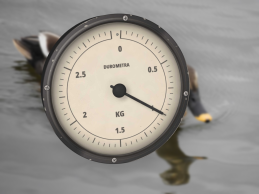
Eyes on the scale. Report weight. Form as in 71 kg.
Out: 1 kg
